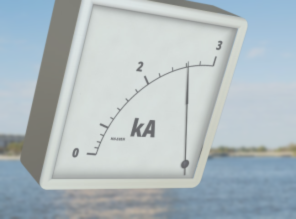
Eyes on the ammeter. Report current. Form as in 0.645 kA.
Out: 2.6 kA
